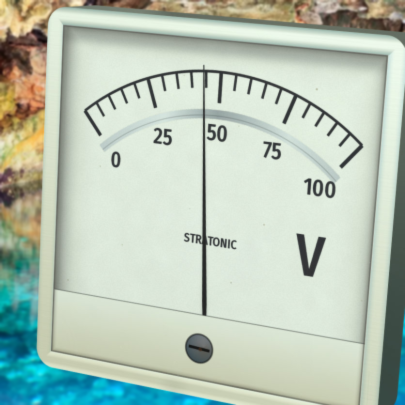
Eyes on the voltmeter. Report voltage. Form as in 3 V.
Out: 45 V
